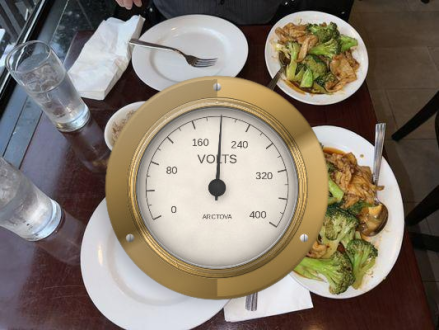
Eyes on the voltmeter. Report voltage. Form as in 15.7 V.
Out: 200 V
